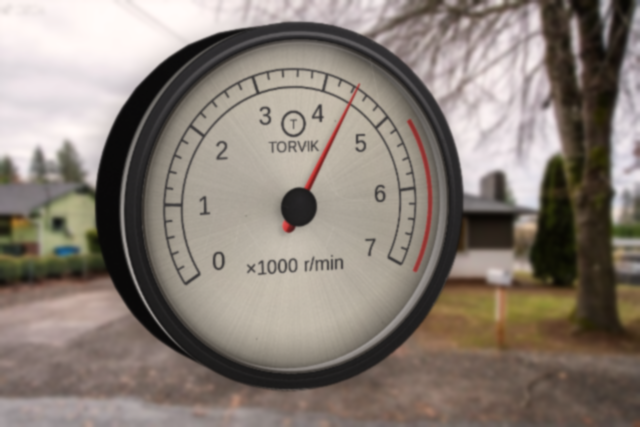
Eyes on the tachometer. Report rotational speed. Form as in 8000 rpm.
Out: 4400 rpm
